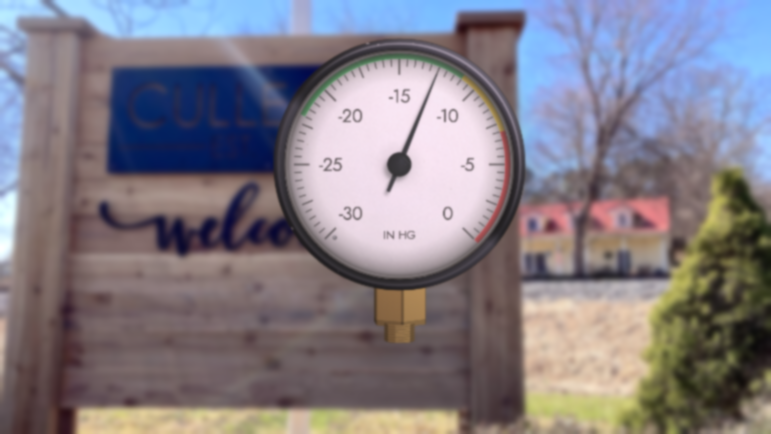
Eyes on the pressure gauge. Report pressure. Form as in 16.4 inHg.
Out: -12.5 inHg
